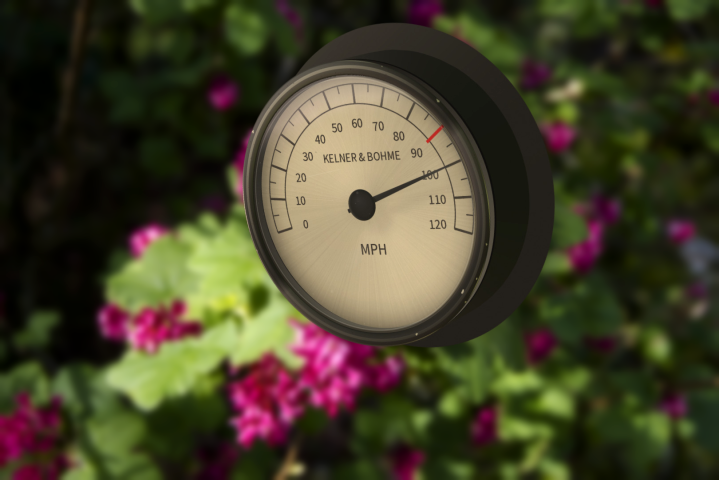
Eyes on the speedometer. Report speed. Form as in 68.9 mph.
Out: 100 mph
